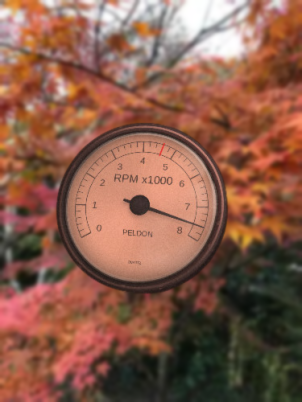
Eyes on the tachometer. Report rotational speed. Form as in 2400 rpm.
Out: 7600 rpm
